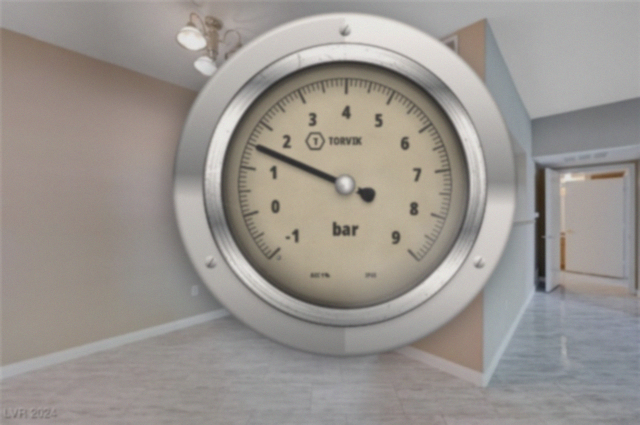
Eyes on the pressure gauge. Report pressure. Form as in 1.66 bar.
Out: 1.5 bar
